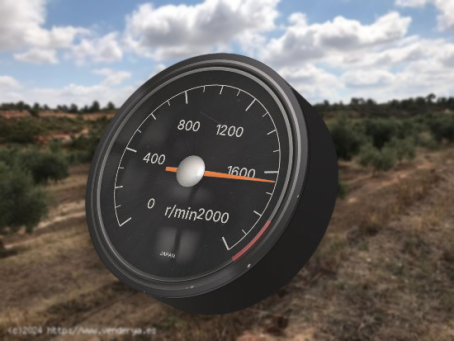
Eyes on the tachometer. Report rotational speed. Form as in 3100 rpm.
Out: 1650 rpm
